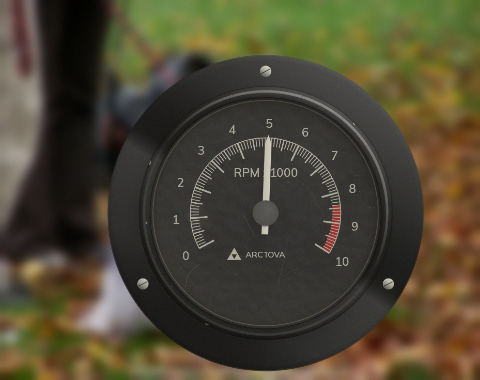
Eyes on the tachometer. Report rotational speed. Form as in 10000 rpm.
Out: 5000 rpm
